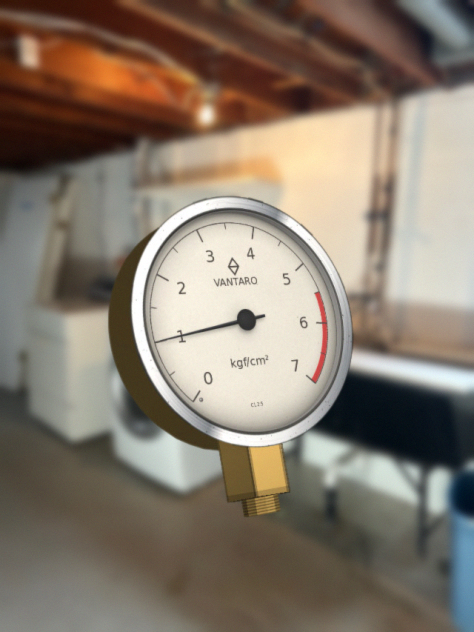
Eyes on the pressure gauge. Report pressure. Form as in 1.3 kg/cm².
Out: 1 kg/cm²
